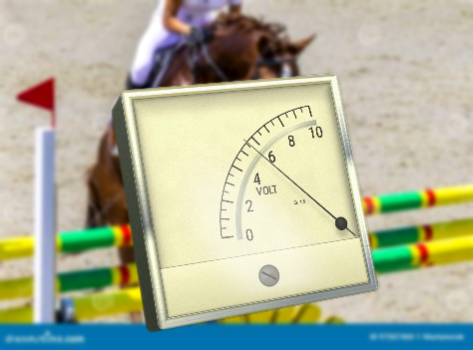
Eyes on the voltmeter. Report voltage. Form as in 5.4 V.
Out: 5.5 V
